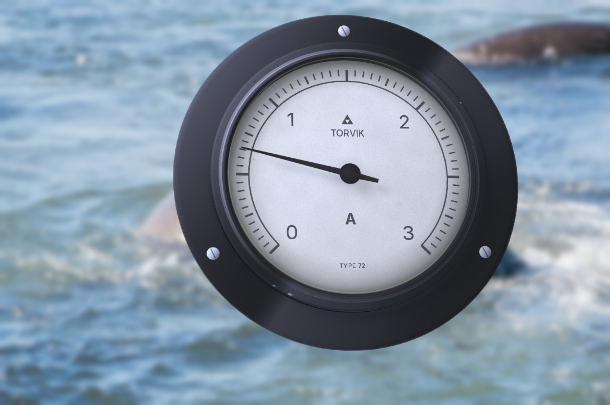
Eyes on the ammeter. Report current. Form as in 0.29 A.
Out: 0.65 A
